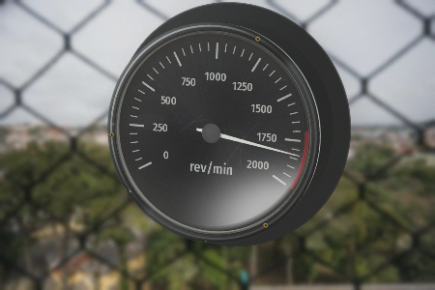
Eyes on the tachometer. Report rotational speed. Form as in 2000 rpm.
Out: 1825 rpm
